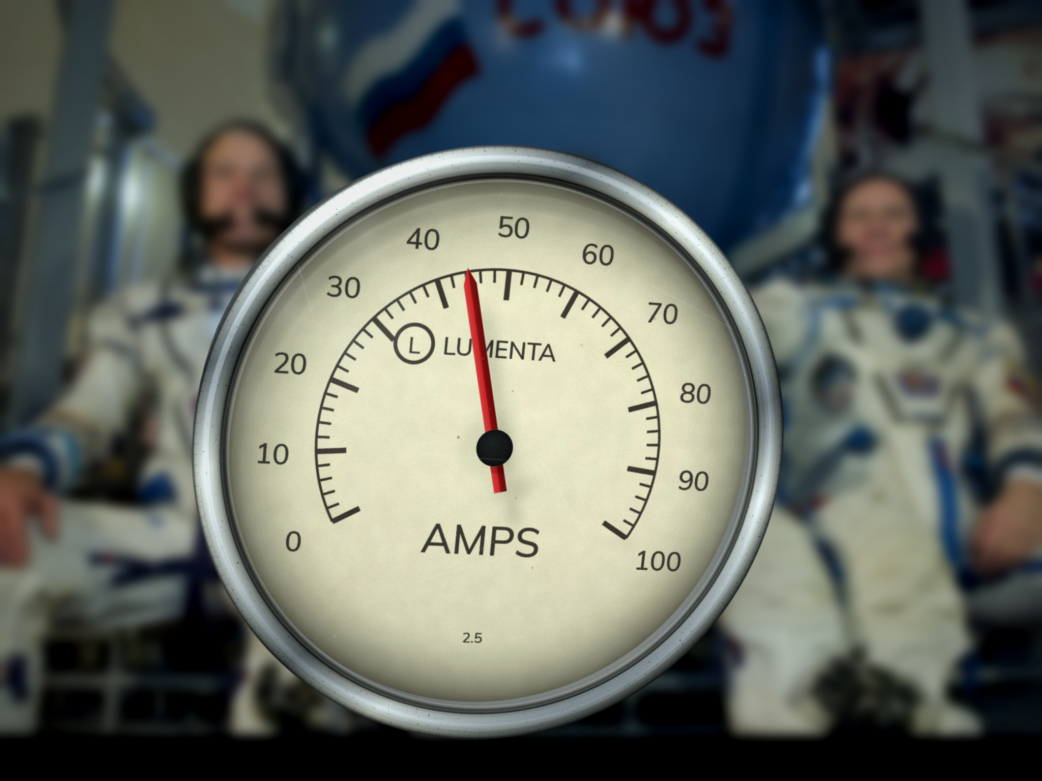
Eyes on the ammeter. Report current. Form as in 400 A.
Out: 44 A
